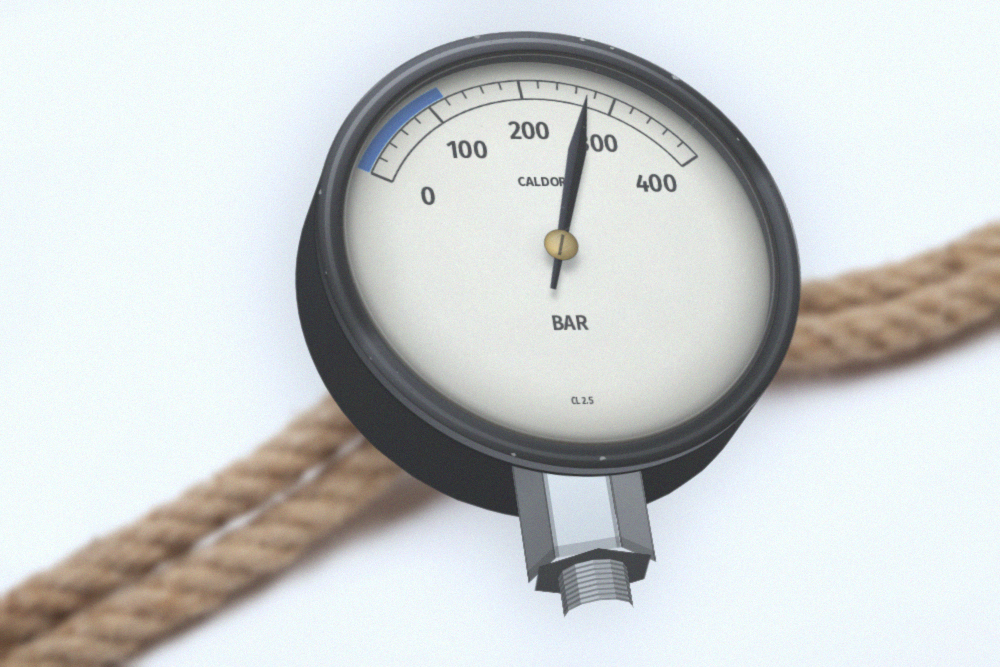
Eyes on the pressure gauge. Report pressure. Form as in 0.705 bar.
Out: 270 bar
